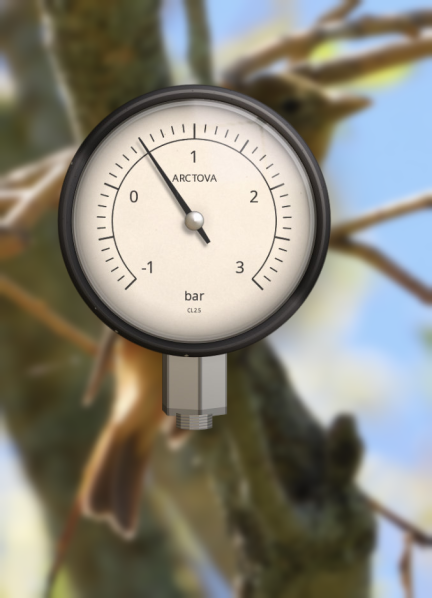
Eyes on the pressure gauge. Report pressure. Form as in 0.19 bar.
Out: 0.5 bar
